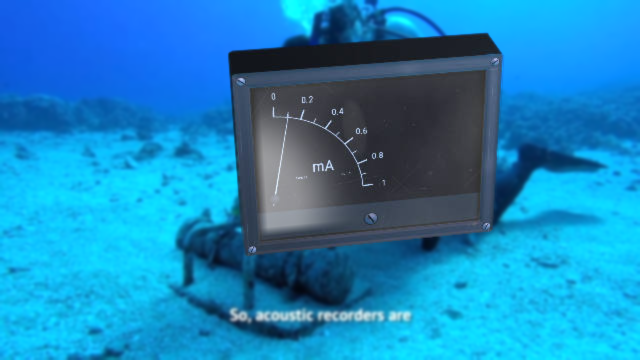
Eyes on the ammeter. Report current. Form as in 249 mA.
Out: 0.1 mA
